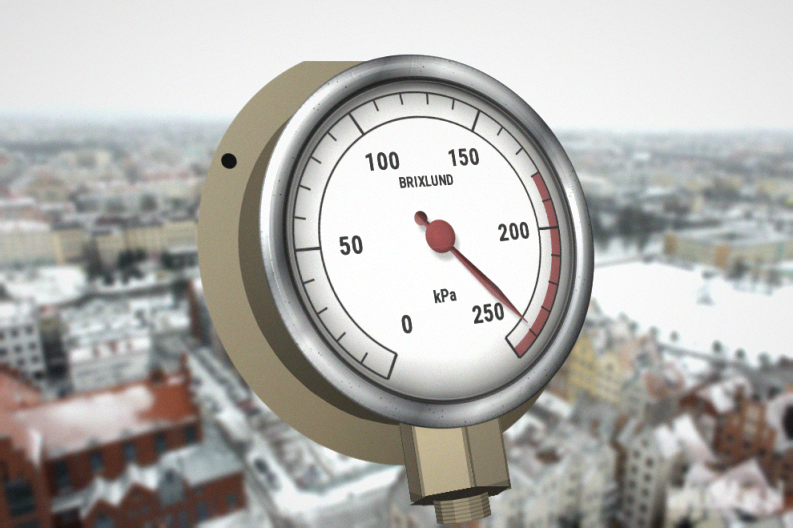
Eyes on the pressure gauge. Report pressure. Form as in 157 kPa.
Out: 240 kPa
